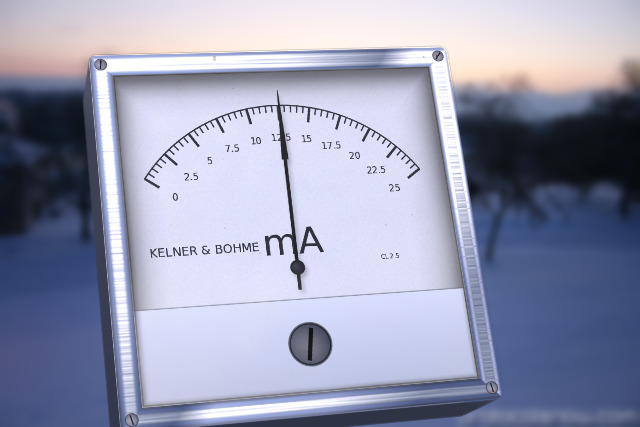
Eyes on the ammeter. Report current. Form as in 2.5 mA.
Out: 12.5 mA
